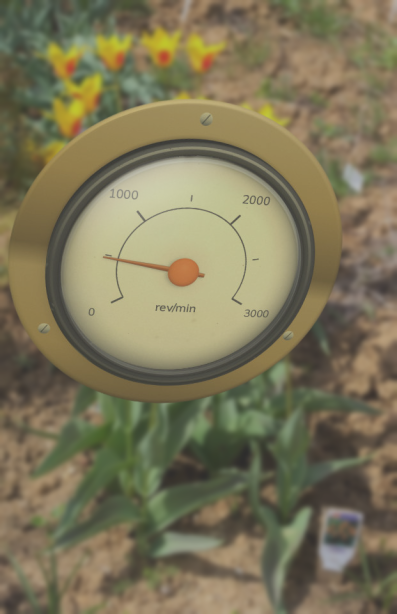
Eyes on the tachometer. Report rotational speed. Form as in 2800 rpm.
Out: 500 rpm
